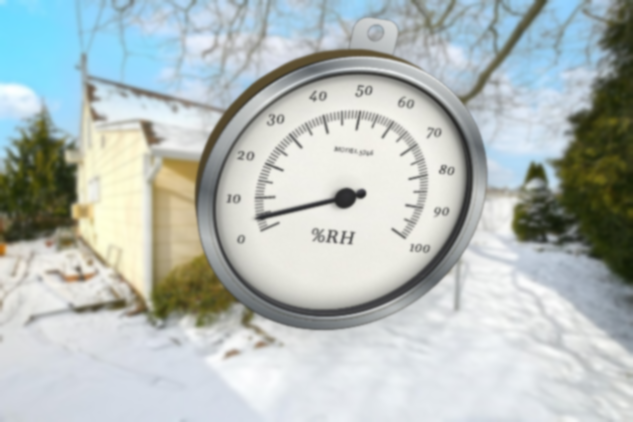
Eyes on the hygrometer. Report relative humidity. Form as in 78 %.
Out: 5 %
